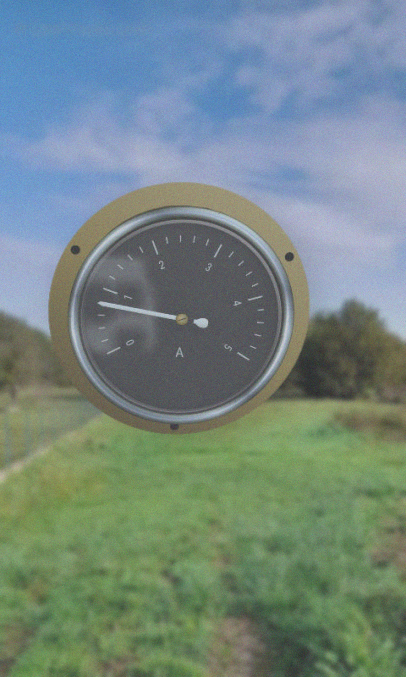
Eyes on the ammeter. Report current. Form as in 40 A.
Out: 0.8 A
